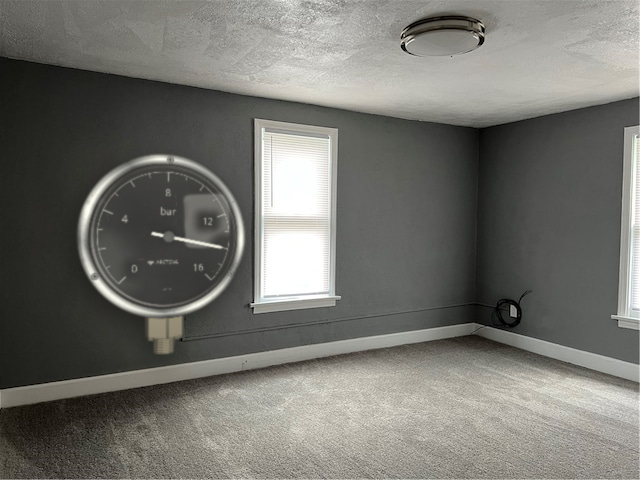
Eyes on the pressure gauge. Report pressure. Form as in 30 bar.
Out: 14 bar
